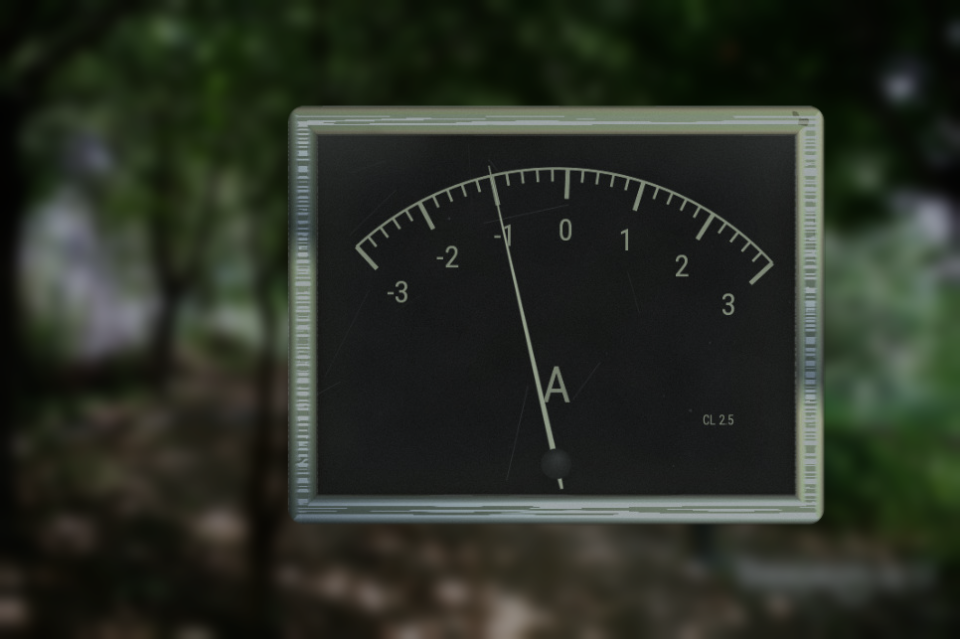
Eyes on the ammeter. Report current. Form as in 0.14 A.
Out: -1 A
